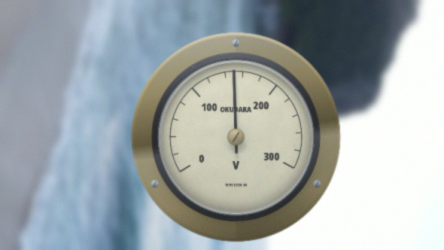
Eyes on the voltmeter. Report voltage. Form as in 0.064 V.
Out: 150 V
